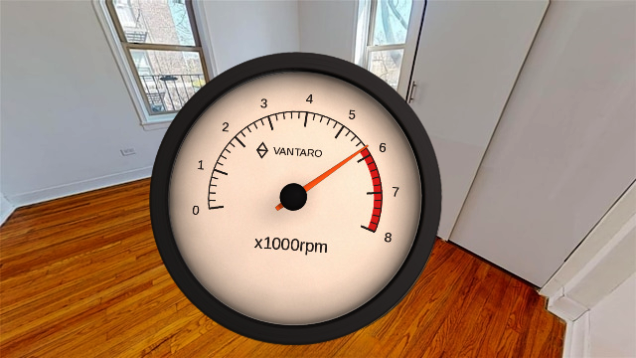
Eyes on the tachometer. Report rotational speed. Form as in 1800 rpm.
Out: 5800 rpm
